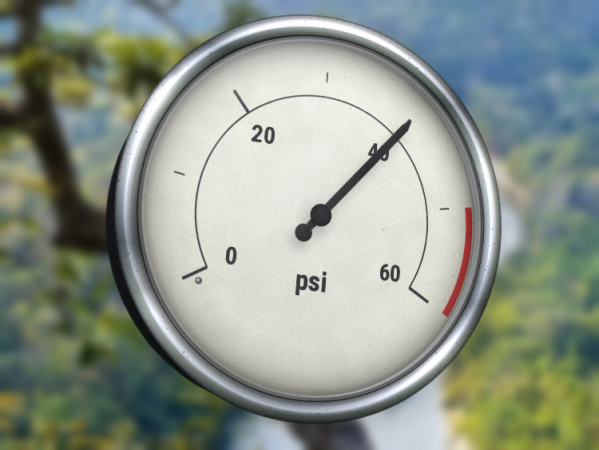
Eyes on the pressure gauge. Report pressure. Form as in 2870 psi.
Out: 40 psi
